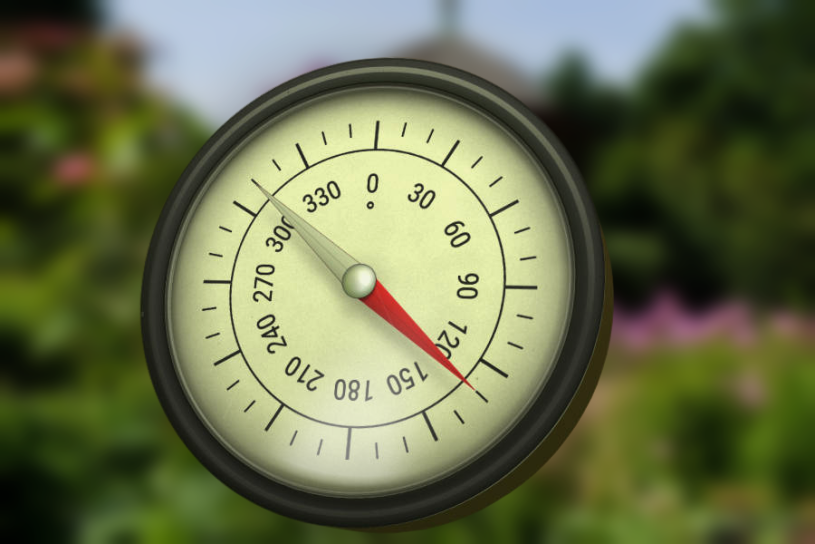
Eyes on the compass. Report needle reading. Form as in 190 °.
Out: 130 °
